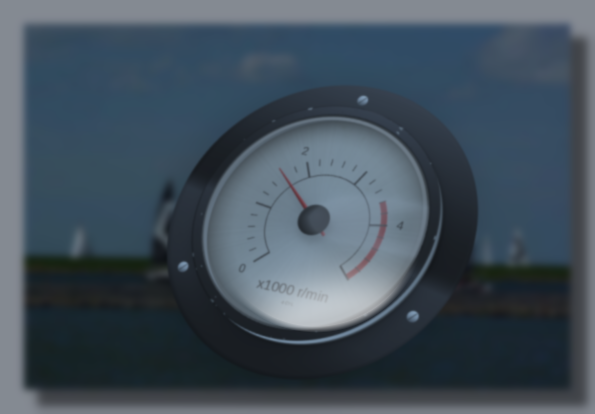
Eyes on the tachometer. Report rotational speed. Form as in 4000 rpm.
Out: 1600 rpm
